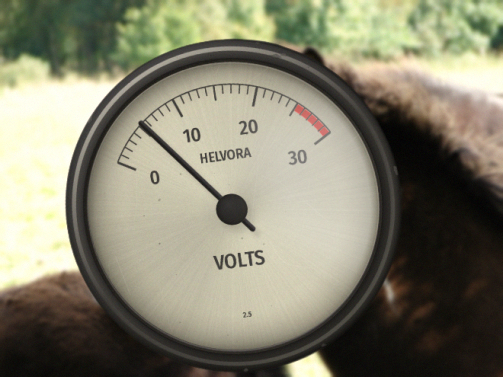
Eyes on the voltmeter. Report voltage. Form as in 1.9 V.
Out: 5.5 V
